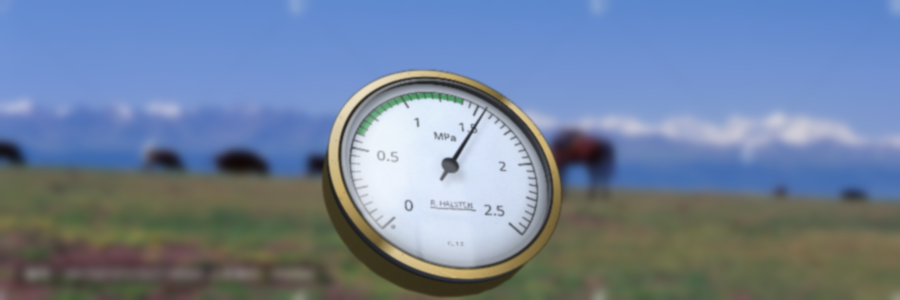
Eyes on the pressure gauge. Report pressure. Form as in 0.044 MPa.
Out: 1.55 MPa
